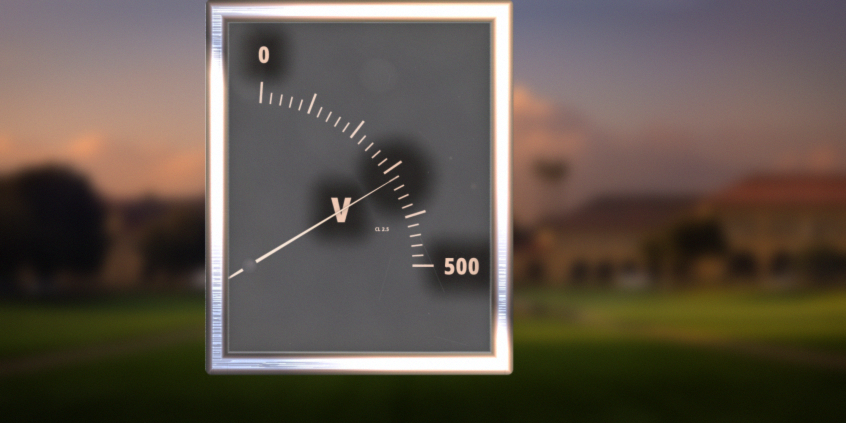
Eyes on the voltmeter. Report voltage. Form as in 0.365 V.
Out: 320 V
